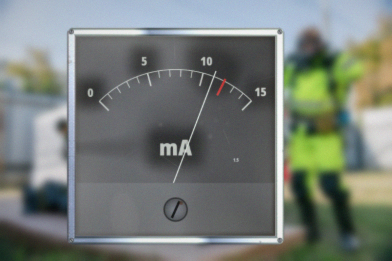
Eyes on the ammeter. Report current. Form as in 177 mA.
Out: 11 mA
